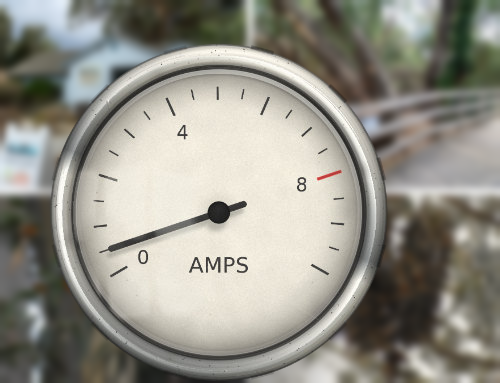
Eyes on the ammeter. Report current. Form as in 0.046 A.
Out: 0.5 A
